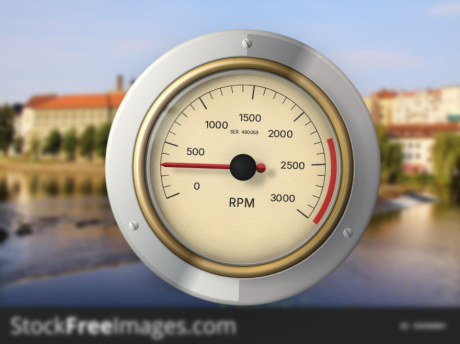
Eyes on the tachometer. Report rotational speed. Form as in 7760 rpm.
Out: 300 rpm
